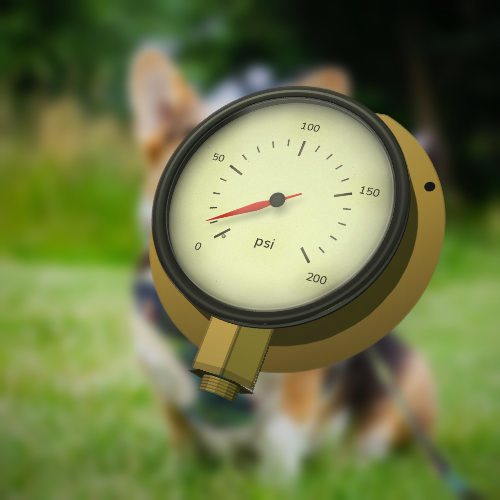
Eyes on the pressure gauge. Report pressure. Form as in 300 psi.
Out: 10 psi
